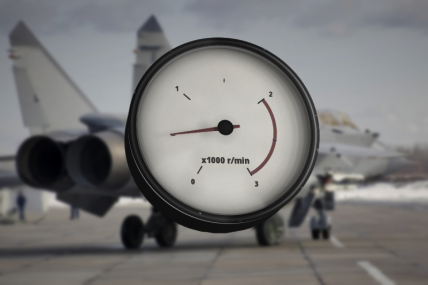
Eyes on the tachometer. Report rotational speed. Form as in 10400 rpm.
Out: 500 rpm
